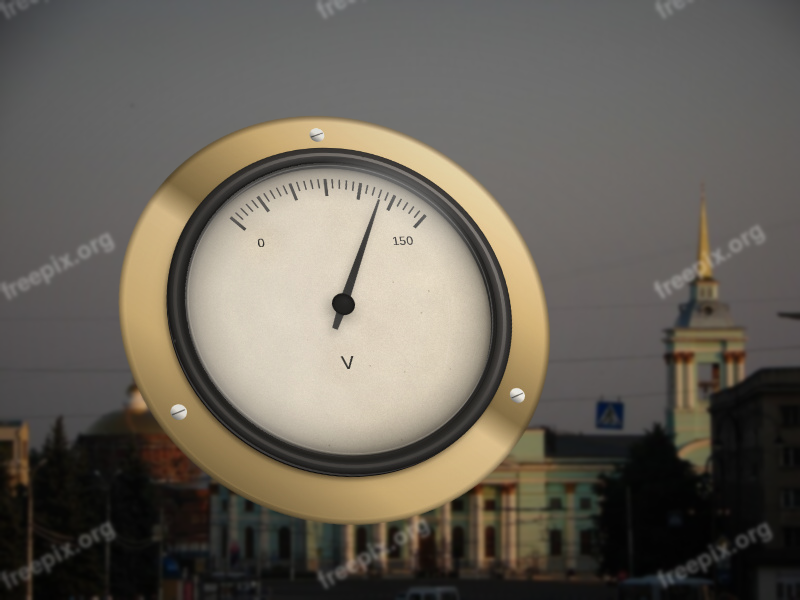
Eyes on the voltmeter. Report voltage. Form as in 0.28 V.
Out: 115 V
